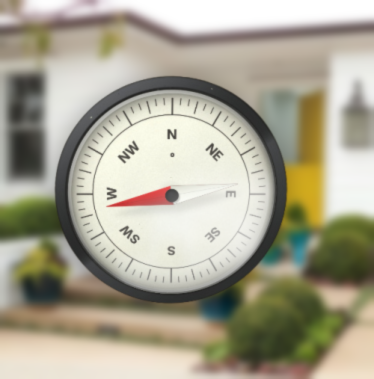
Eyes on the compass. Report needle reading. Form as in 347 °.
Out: 260 °
